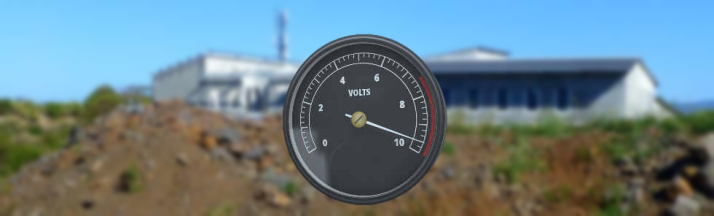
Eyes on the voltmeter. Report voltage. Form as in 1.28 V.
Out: 9.6 V
